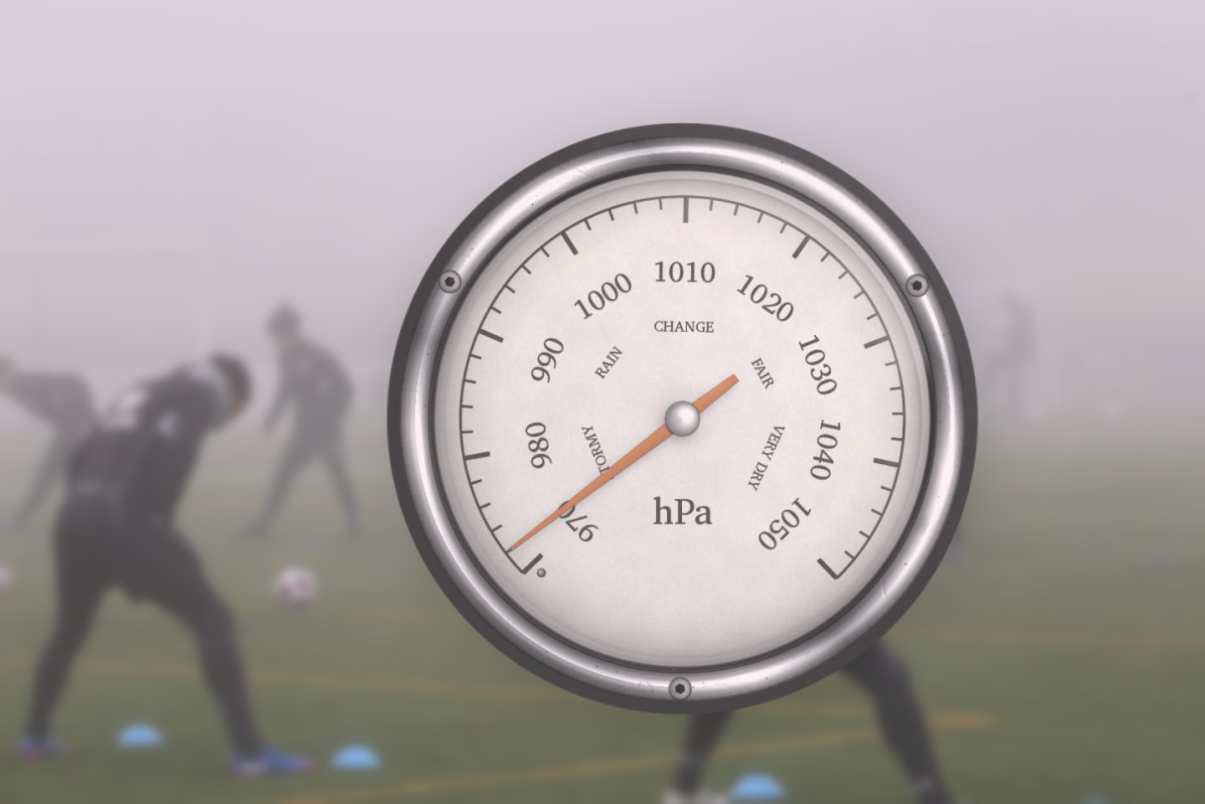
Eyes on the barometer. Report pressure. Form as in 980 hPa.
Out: 972 hPa
